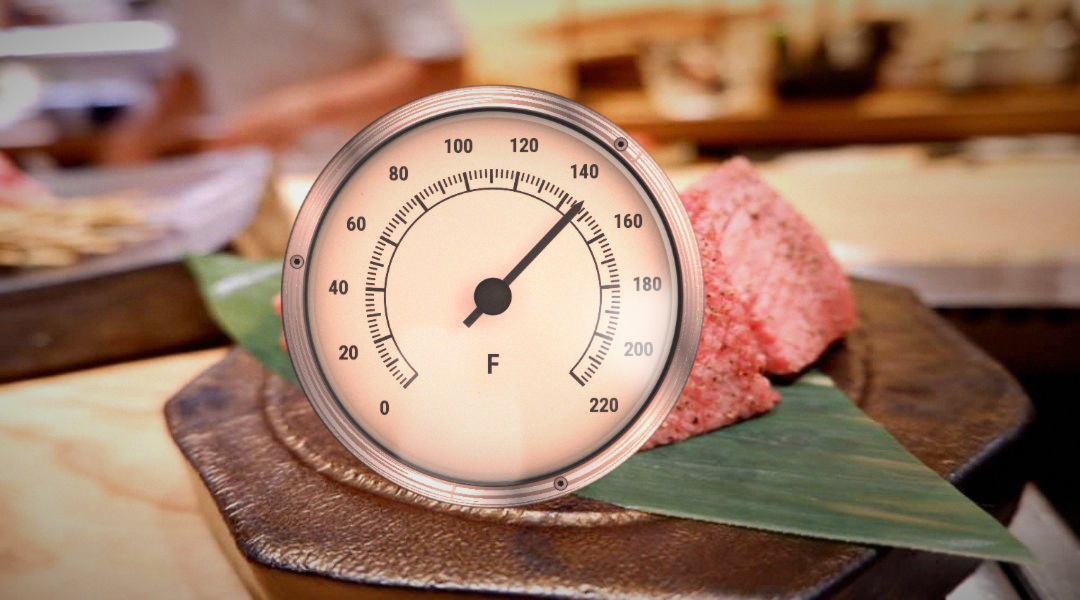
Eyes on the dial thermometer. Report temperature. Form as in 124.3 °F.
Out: 146 °F
